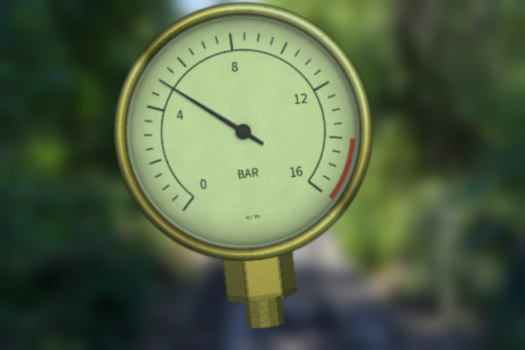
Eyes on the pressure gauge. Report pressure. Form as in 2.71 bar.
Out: 5 bar
